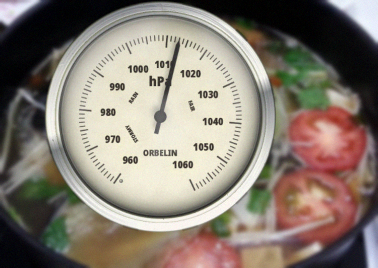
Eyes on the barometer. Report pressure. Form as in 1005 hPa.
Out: 1013 hPa
